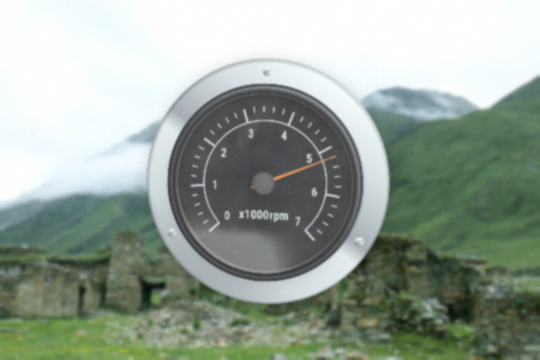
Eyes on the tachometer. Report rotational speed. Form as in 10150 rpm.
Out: 5200 rpm
